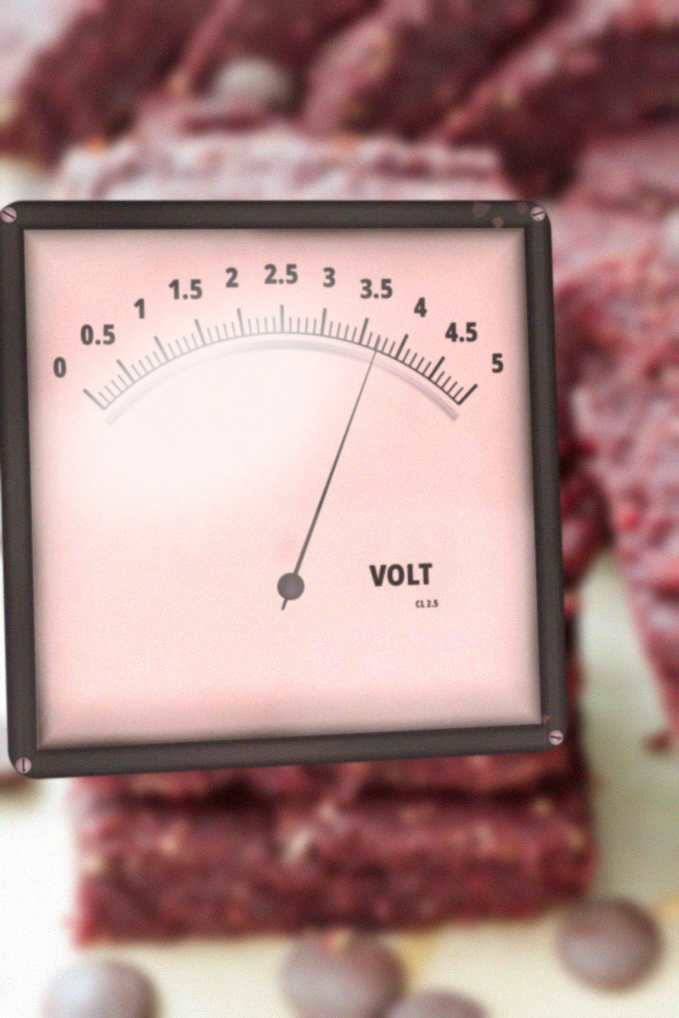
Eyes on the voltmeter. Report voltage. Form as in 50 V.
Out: 3.7 V
